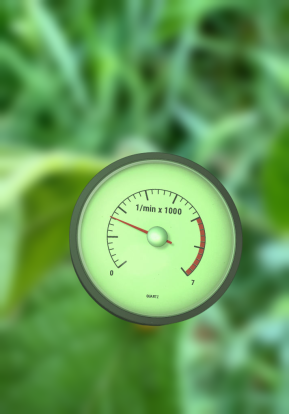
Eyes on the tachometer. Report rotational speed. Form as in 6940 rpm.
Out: 1600 rpm
